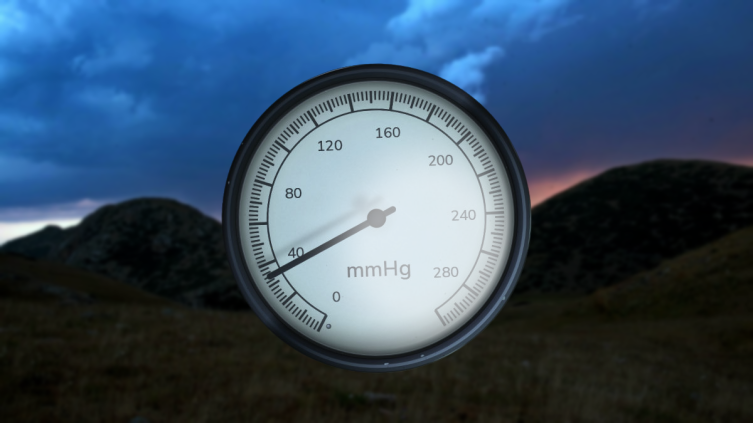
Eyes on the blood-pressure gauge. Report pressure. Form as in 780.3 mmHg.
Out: 34 mmHg
